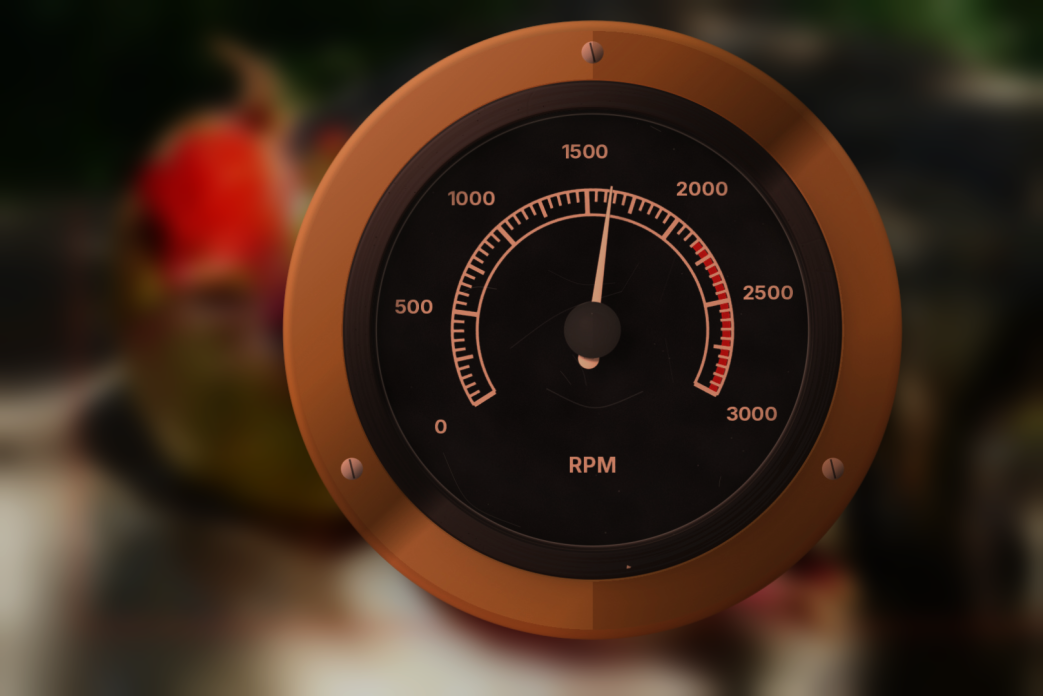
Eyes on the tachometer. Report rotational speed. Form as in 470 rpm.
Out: 1625 rpm
